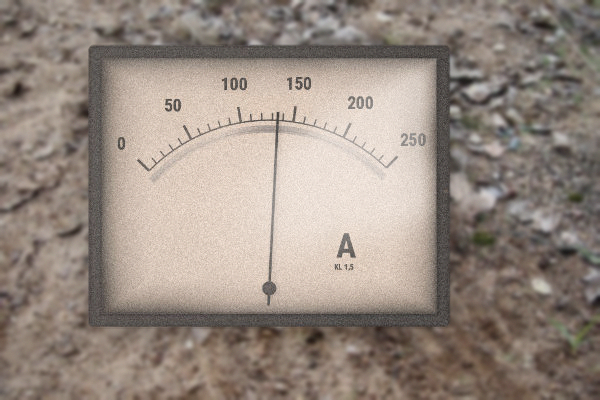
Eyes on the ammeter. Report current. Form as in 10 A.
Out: 135 A
